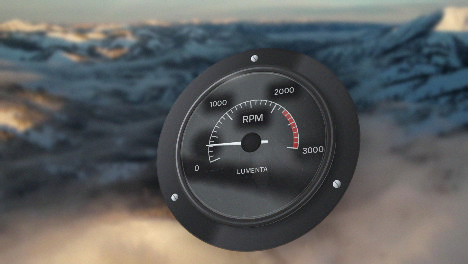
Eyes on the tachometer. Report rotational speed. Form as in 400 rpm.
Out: 300 rpm
